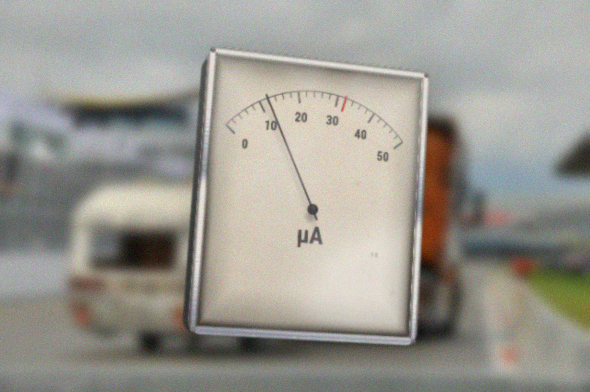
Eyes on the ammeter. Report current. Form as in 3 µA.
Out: 12 µA
